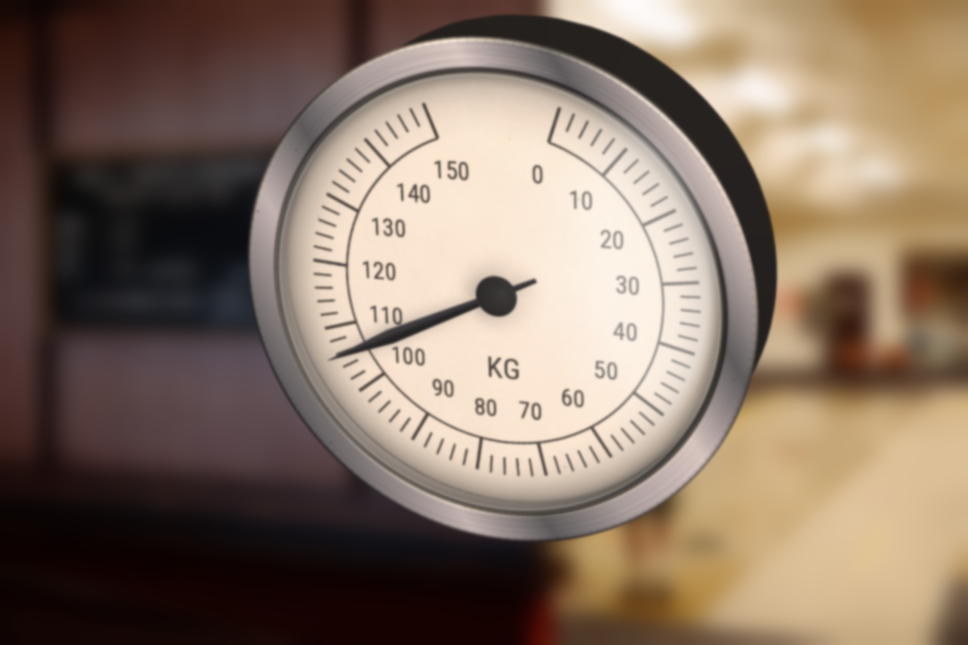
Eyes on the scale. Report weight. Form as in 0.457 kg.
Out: 106 kg
